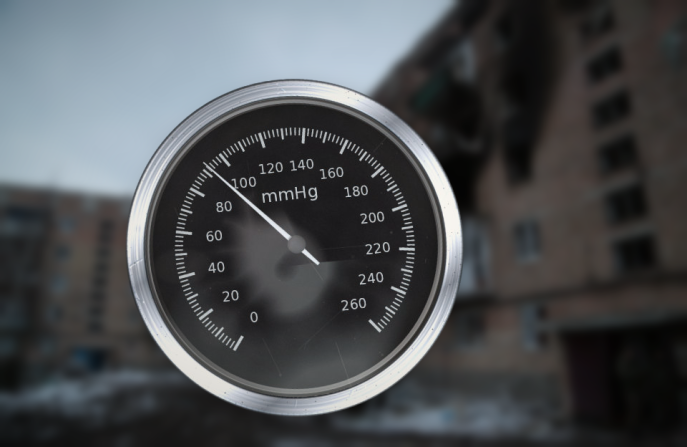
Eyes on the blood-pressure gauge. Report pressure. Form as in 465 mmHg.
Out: 92 mmHg
